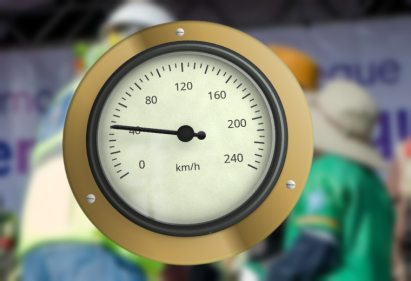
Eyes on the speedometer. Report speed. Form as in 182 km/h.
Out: 40 km/h
